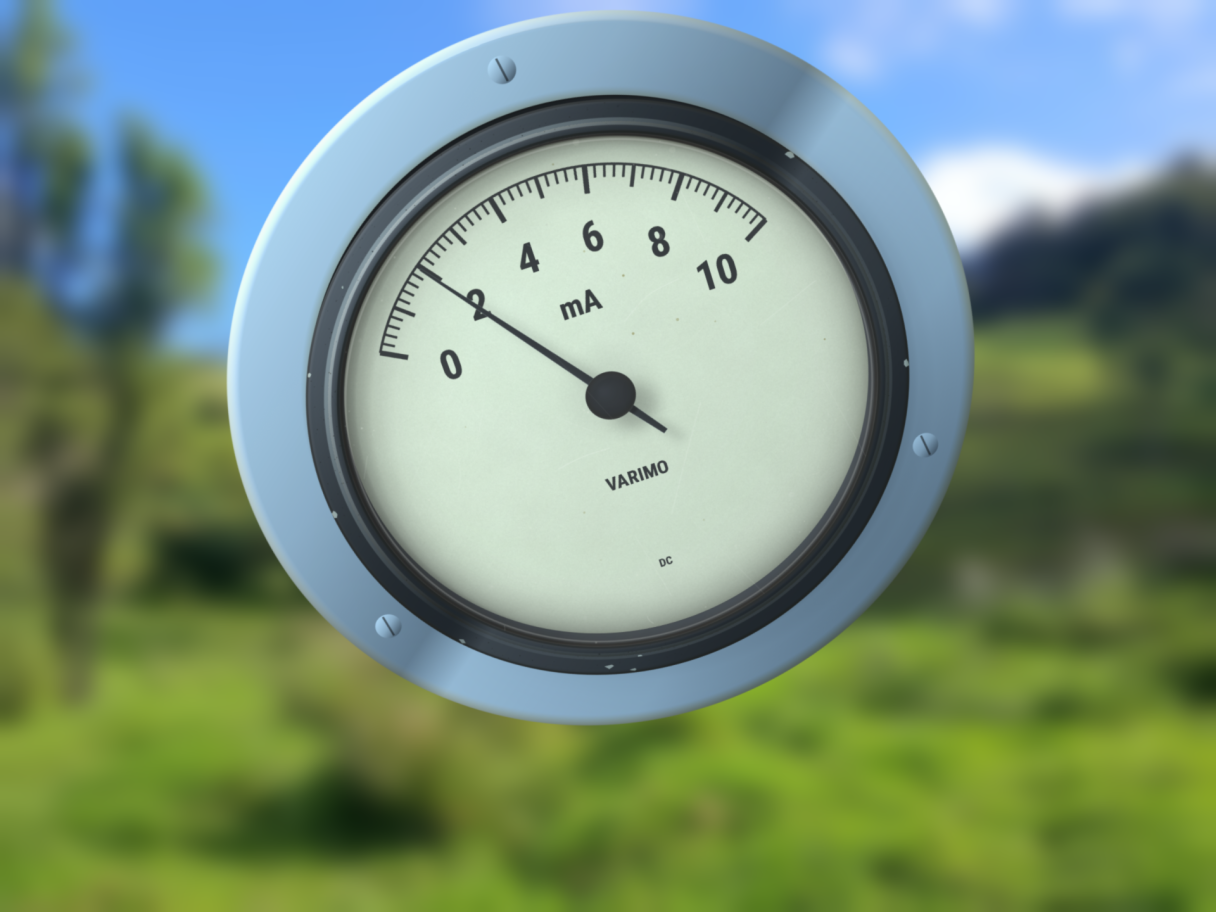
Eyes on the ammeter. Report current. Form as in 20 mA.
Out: 2 mA
